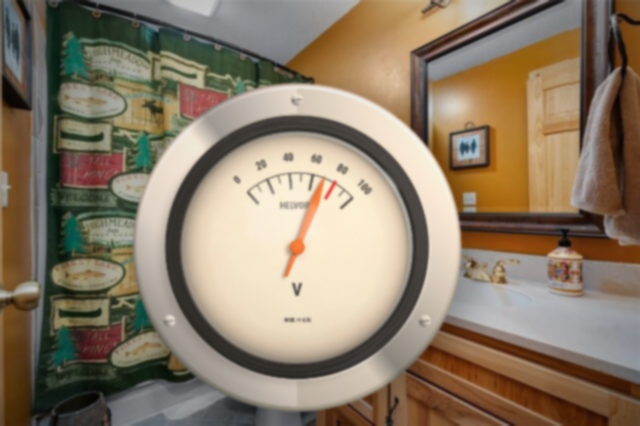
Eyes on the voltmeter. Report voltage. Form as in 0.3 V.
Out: 70 V
